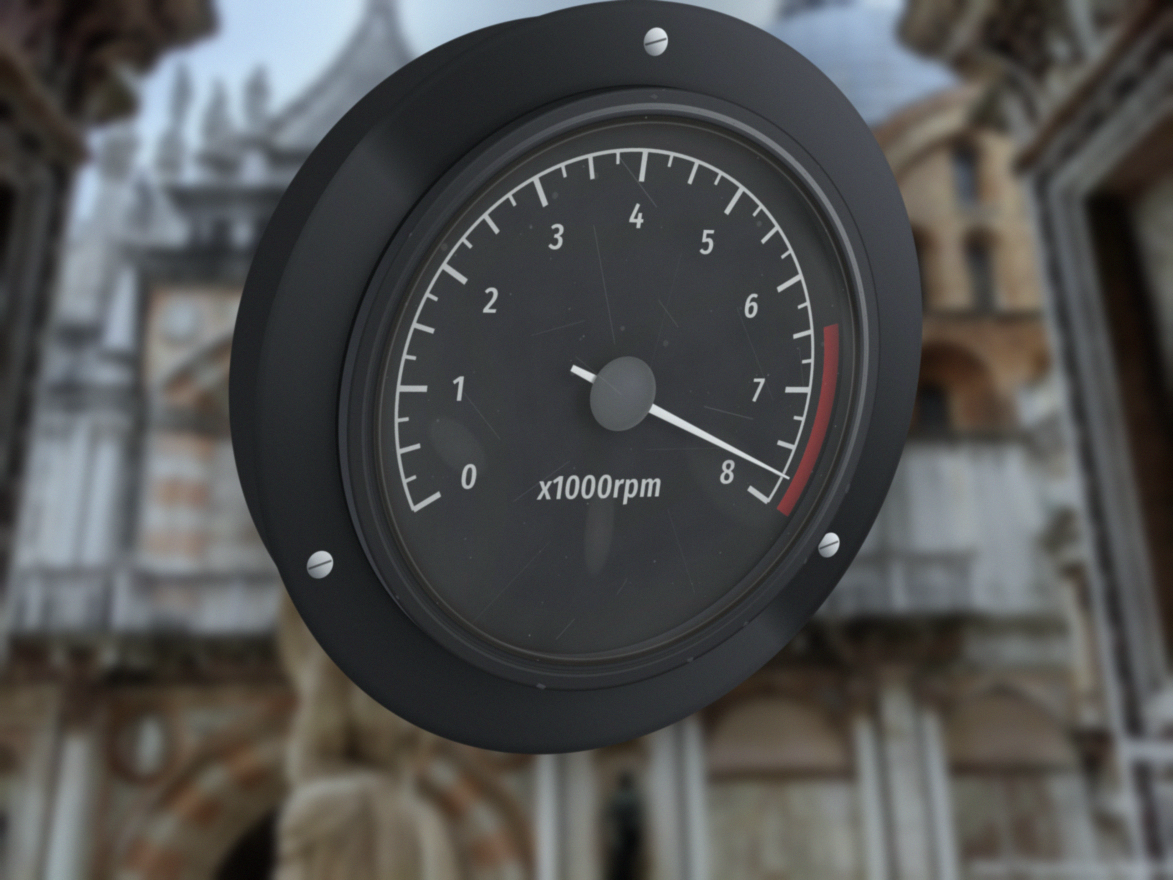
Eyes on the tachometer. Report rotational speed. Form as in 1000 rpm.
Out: 7750 rpm
